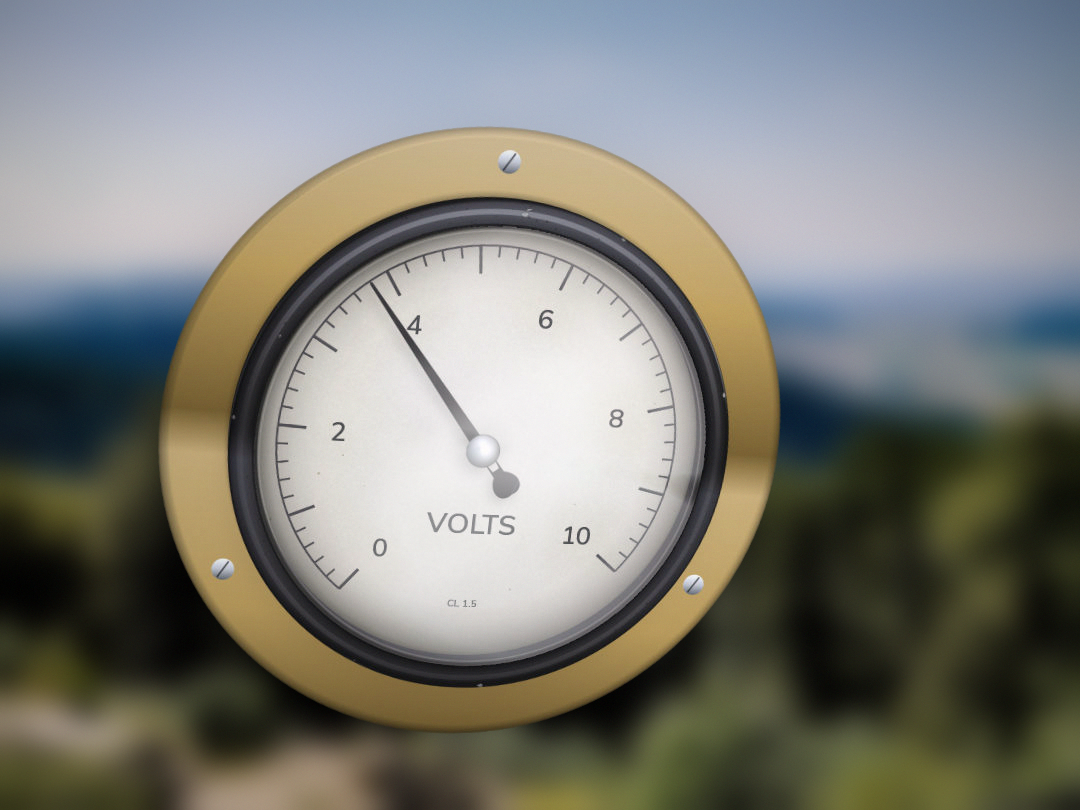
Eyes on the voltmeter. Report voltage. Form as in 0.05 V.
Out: 3.8 V
